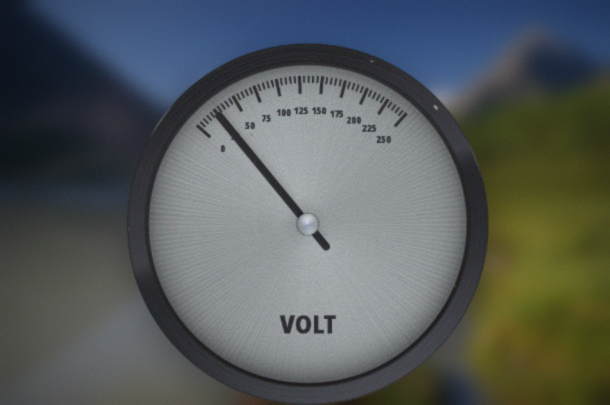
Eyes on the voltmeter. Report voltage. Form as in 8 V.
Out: 25 V
